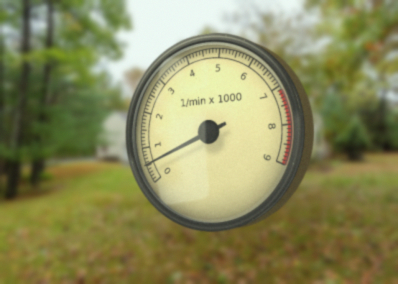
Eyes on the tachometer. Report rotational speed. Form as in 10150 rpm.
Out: 500 rpm
